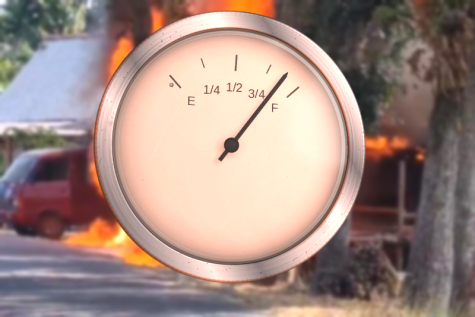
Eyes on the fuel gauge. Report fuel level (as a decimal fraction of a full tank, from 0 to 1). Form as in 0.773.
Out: 0.875
